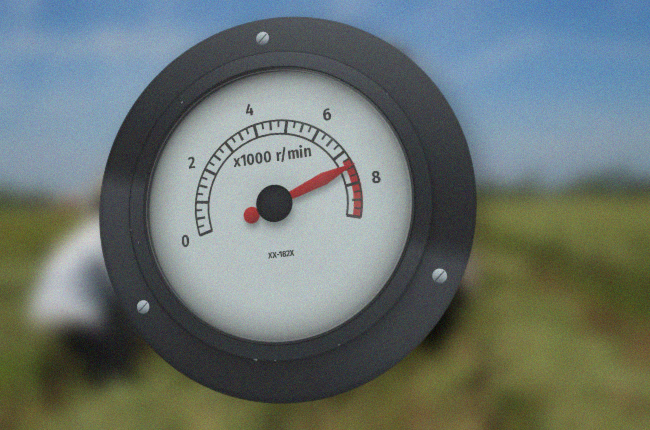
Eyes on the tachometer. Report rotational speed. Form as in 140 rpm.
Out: 7500 rpm
